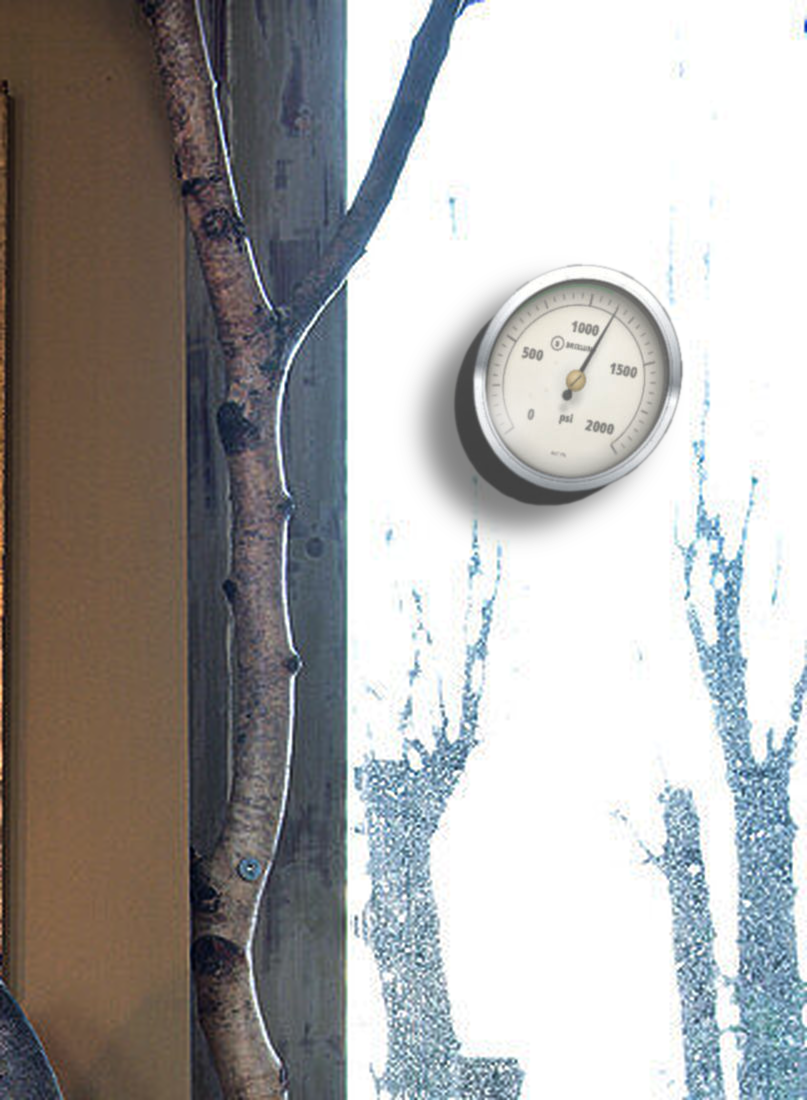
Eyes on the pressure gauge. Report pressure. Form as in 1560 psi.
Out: 1150 psi
